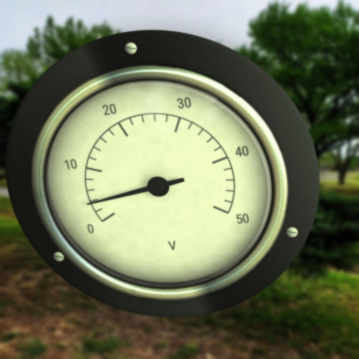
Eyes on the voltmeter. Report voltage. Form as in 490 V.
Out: 4 V
